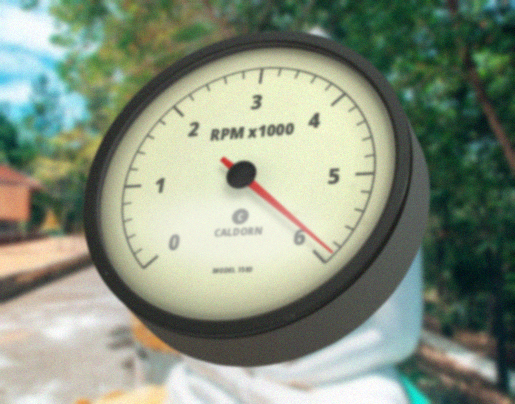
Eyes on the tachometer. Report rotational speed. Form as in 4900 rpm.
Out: 5900 rpm
